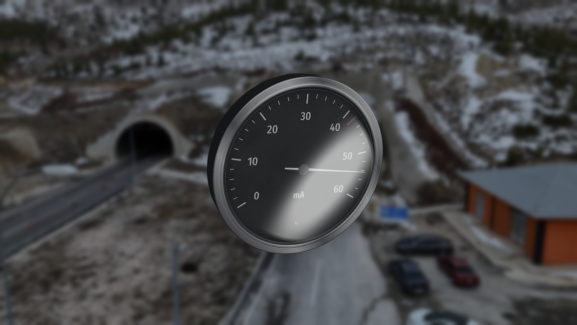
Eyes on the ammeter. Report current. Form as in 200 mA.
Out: 54 mA
